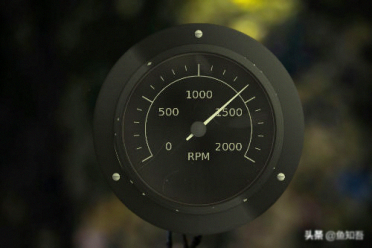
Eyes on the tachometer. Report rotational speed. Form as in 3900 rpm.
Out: 1400 rpm
